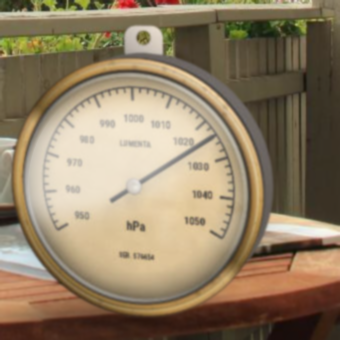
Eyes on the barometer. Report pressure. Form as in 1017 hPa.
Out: 1024 hPa
